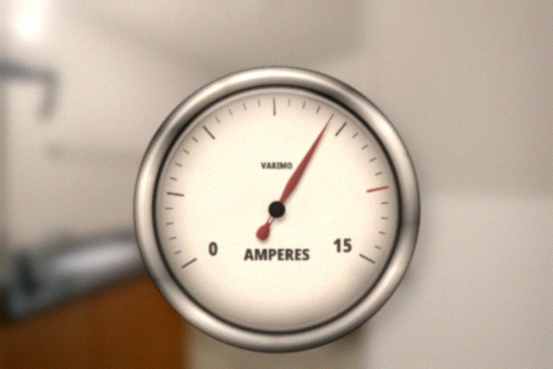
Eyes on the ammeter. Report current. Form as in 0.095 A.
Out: 9.5 A
